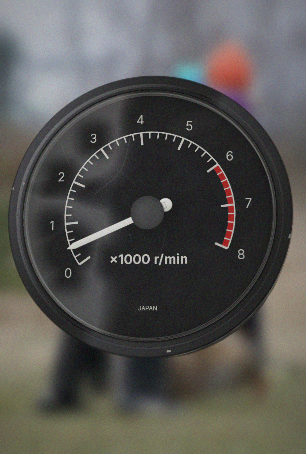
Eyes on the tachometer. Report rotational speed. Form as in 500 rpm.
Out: 400 rpm
